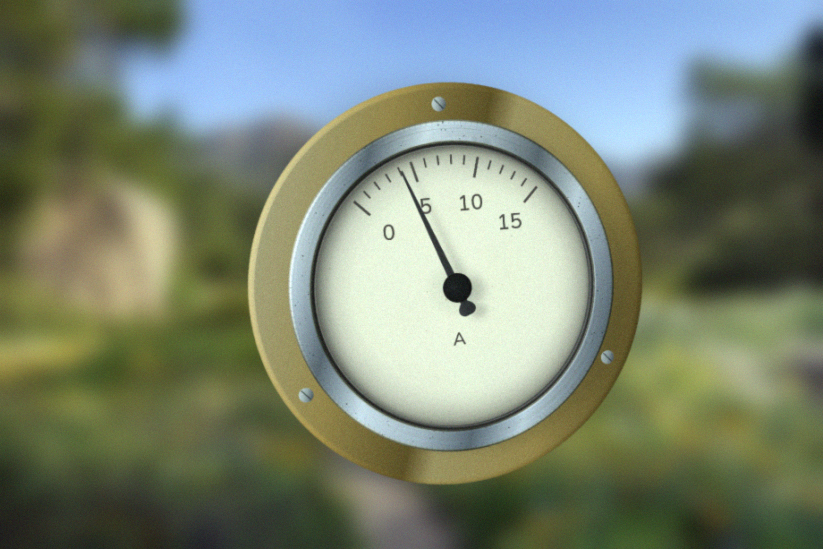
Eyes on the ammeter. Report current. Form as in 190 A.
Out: 4 A
